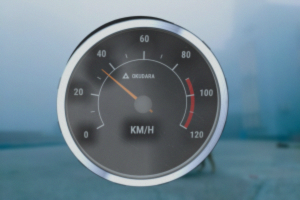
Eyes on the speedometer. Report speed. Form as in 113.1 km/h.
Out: 35 km/h
